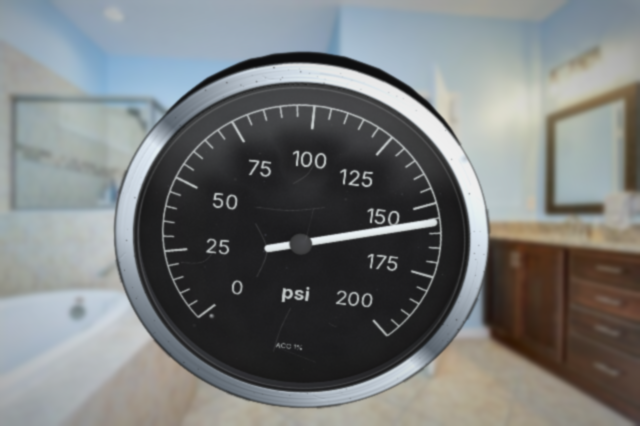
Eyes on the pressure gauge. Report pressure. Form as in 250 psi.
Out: 155 psi
